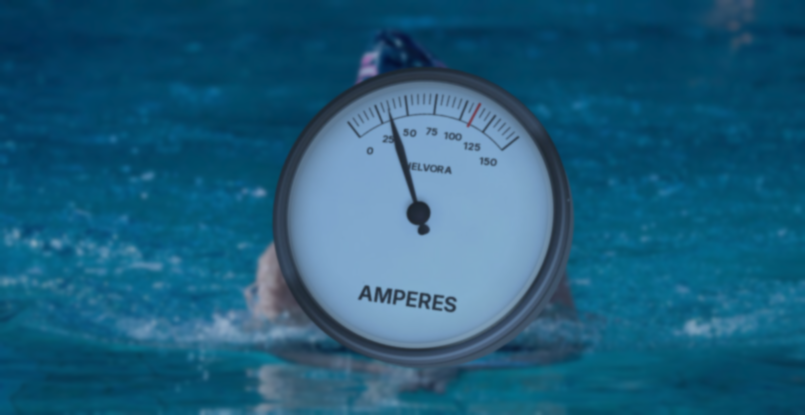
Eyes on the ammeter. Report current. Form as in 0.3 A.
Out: 35 A
